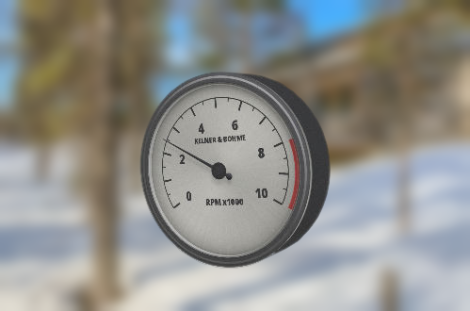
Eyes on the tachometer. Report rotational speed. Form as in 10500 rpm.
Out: 2500 rpm
